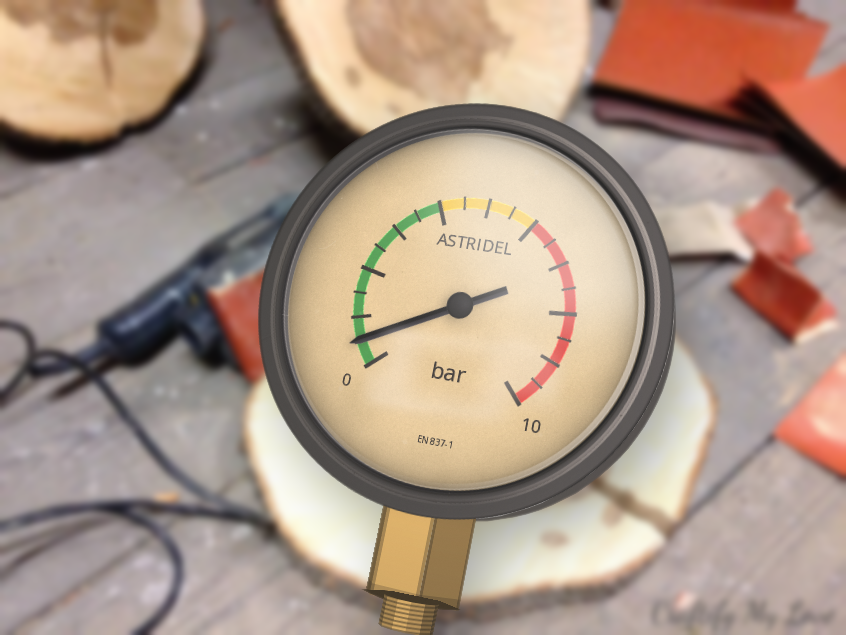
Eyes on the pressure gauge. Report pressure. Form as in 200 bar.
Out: 0.5 bar
